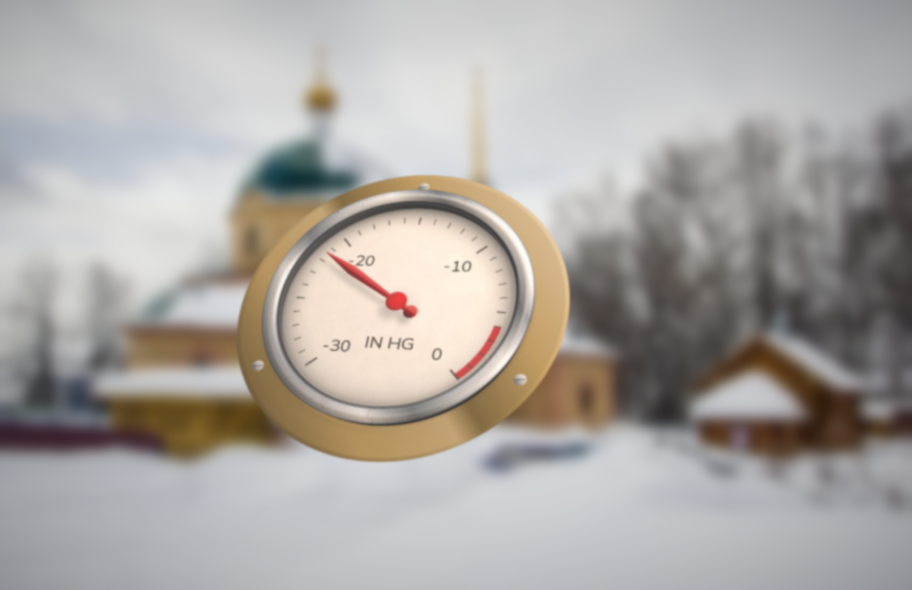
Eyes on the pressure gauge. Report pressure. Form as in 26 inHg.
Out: -21.5 inHg
